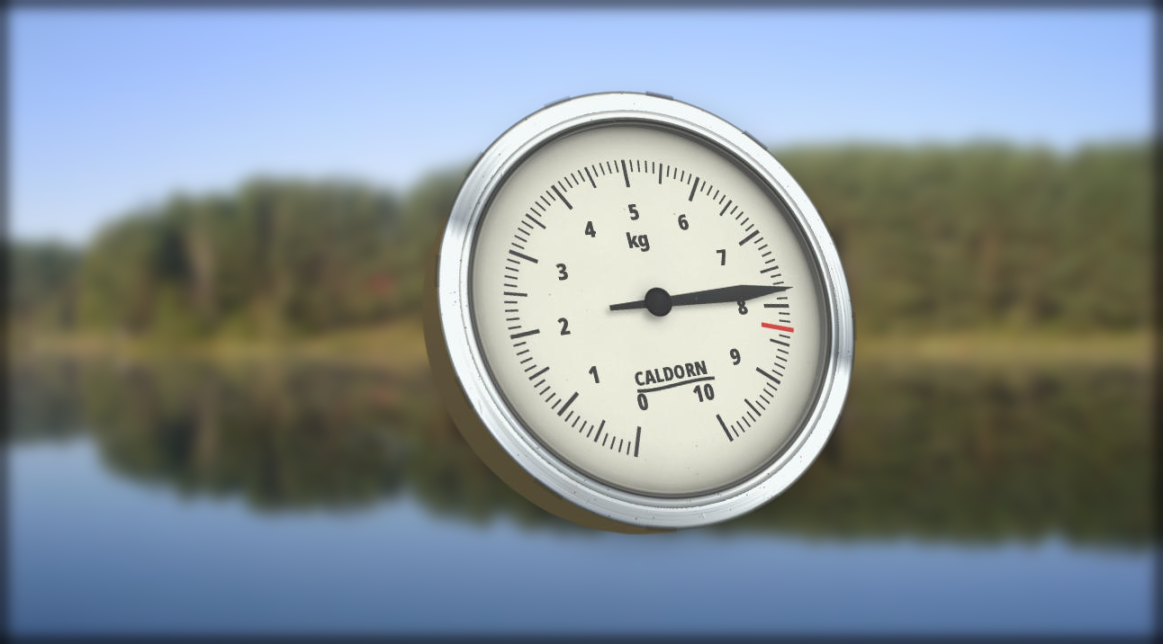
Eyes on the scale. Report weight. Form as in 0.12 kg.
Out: 7.8 kg
